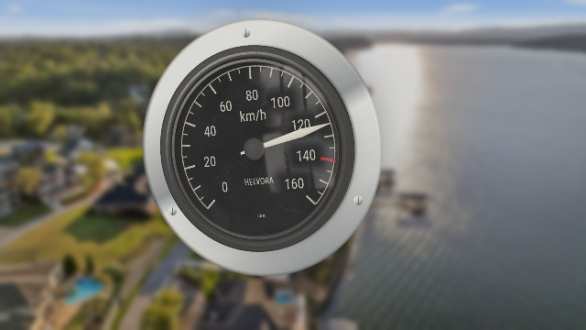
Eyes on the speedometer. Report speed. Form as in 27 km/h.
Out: 125 km/h
